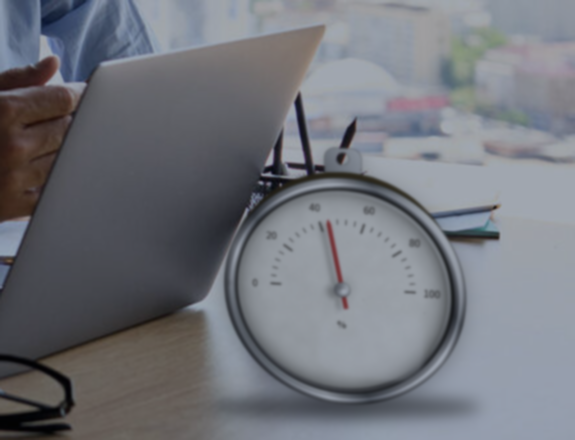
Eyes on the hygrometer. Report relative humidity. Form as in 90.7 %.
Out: 44 %
